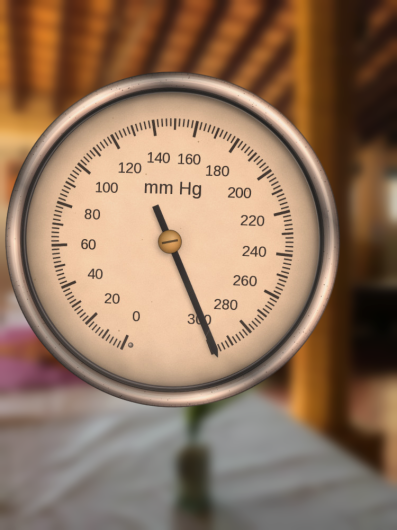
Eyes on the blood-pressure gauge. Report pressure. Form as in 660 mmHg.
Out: 298 mmHg
